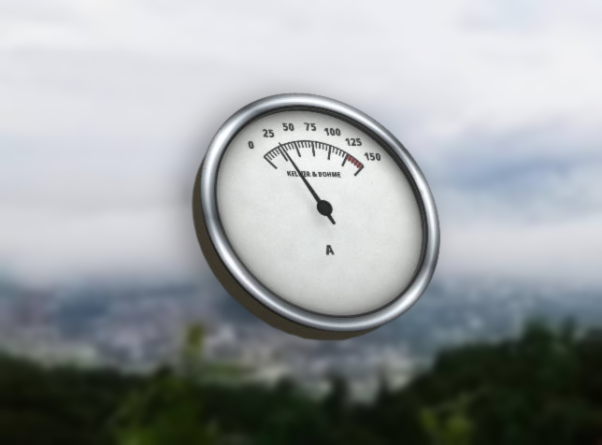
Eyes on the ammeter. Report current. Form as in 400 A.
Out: 25 A
